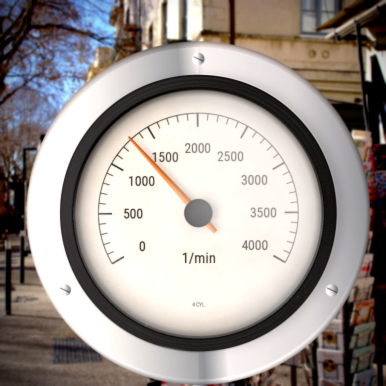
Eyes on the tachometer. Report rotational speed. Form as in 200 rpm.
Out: 1300 rpm
